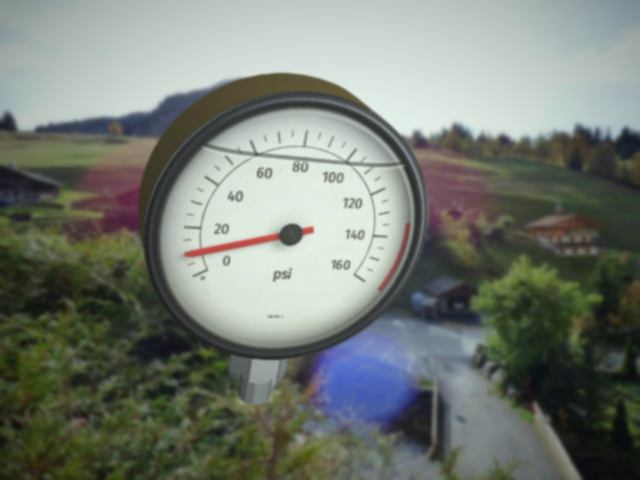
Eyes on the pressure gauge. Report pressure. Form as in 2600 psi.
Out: 10 psi
